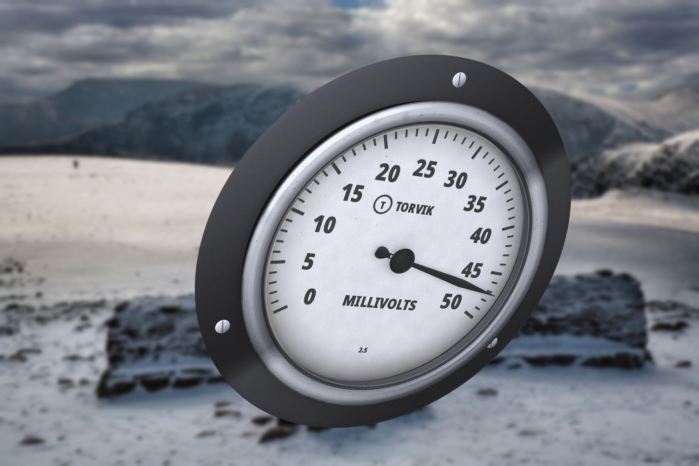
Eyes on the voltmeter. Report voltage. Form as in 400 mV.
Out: 47 mV
